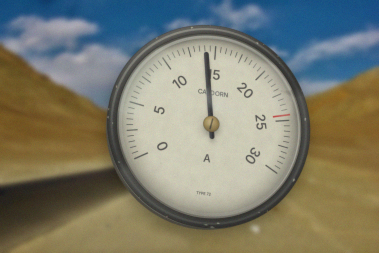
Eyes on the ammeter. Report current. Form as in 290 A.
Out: 14 A
